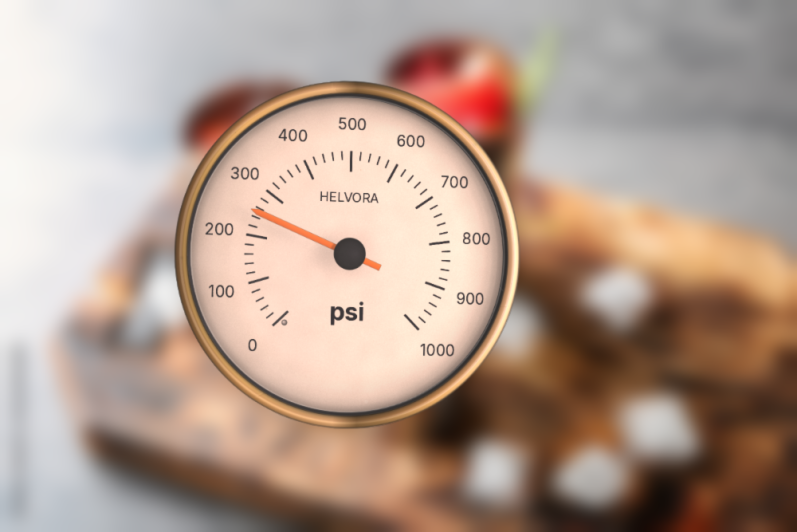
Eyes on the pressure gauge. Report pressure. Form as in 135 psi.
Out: 250 psi
